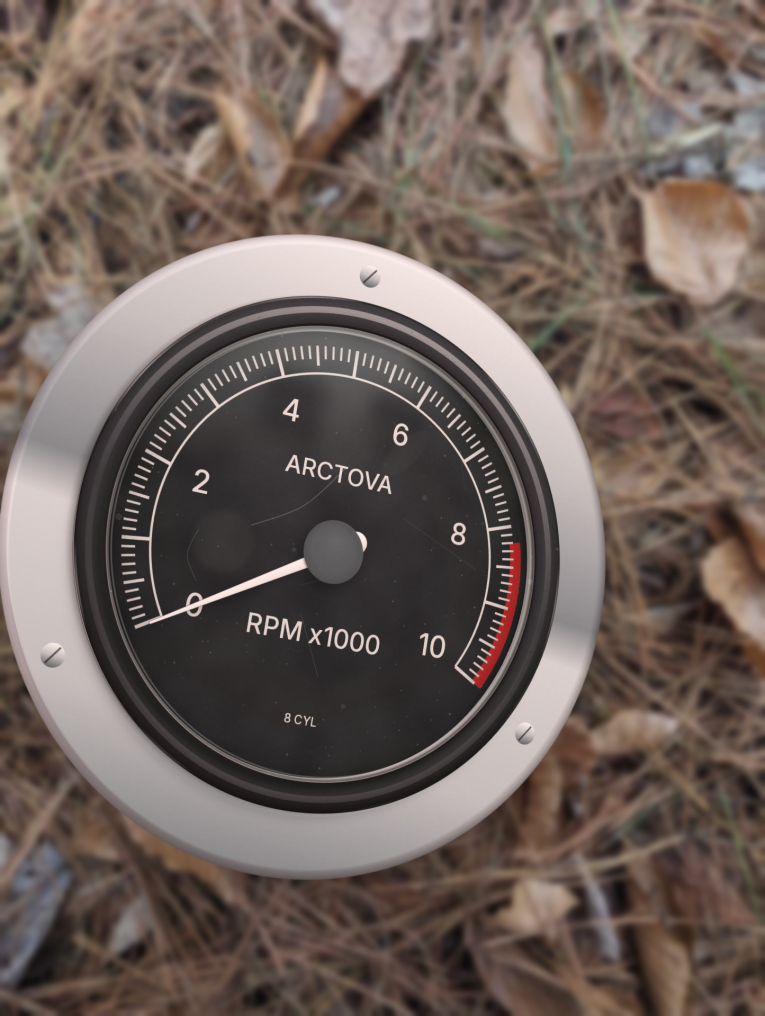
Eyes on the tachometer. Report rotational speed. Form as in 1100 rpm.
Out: 0 rpm
